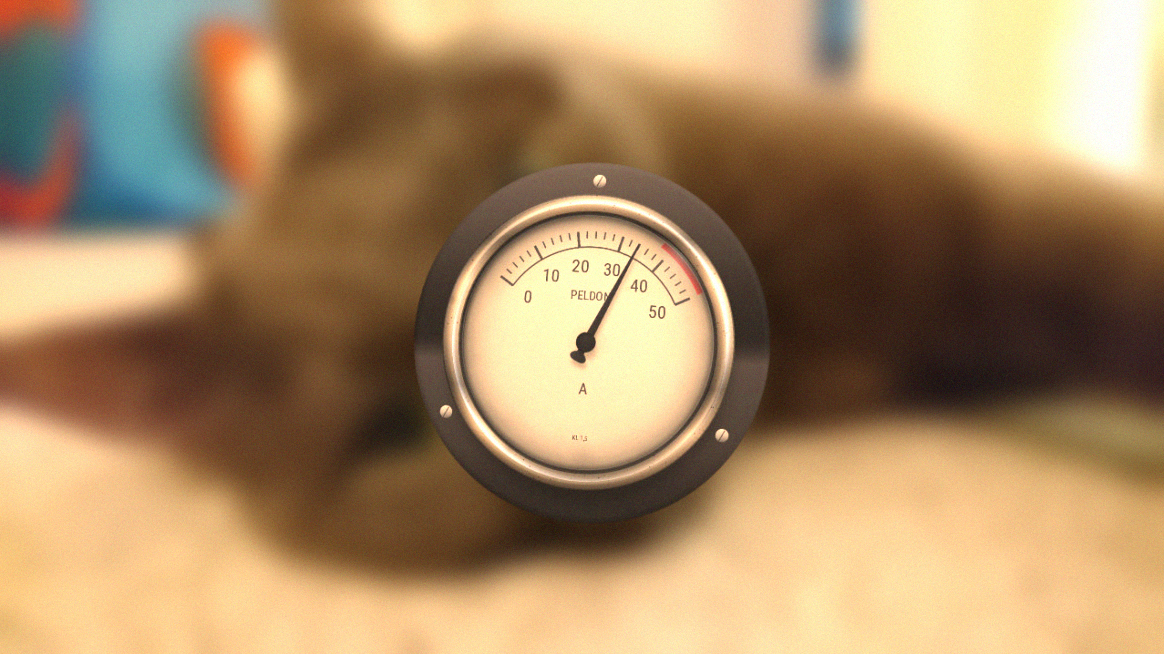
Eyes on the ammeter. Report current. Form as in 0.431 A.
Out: 34 A
